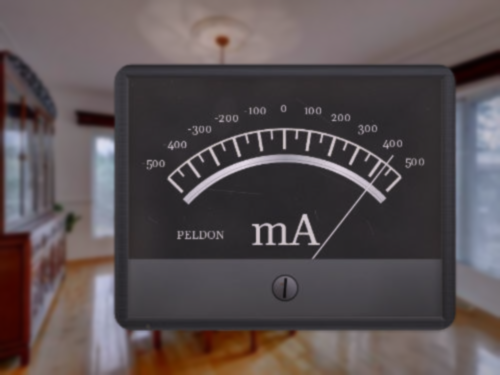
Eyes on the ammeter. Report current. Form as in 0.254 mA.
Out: 425 mA
